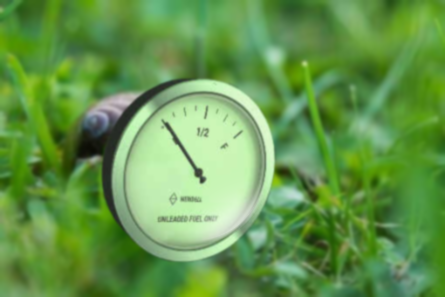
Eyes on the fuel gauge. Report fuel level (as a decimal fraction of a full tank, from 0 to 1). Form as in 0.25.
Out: 0
